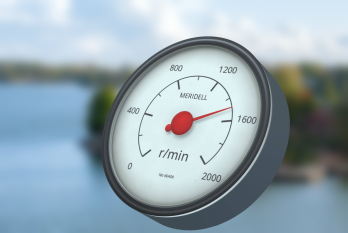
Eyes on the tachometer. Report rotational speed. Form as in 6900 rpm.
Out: 1500 rpm
